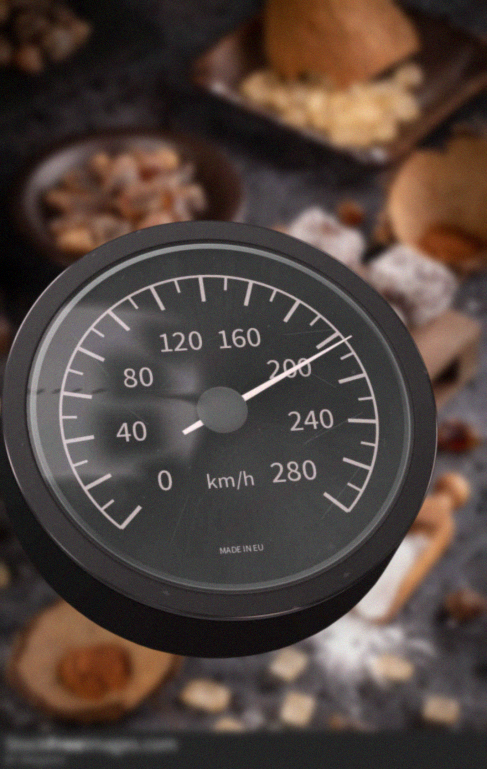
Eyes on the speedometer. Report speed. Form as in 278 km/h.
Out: 205 km/h
